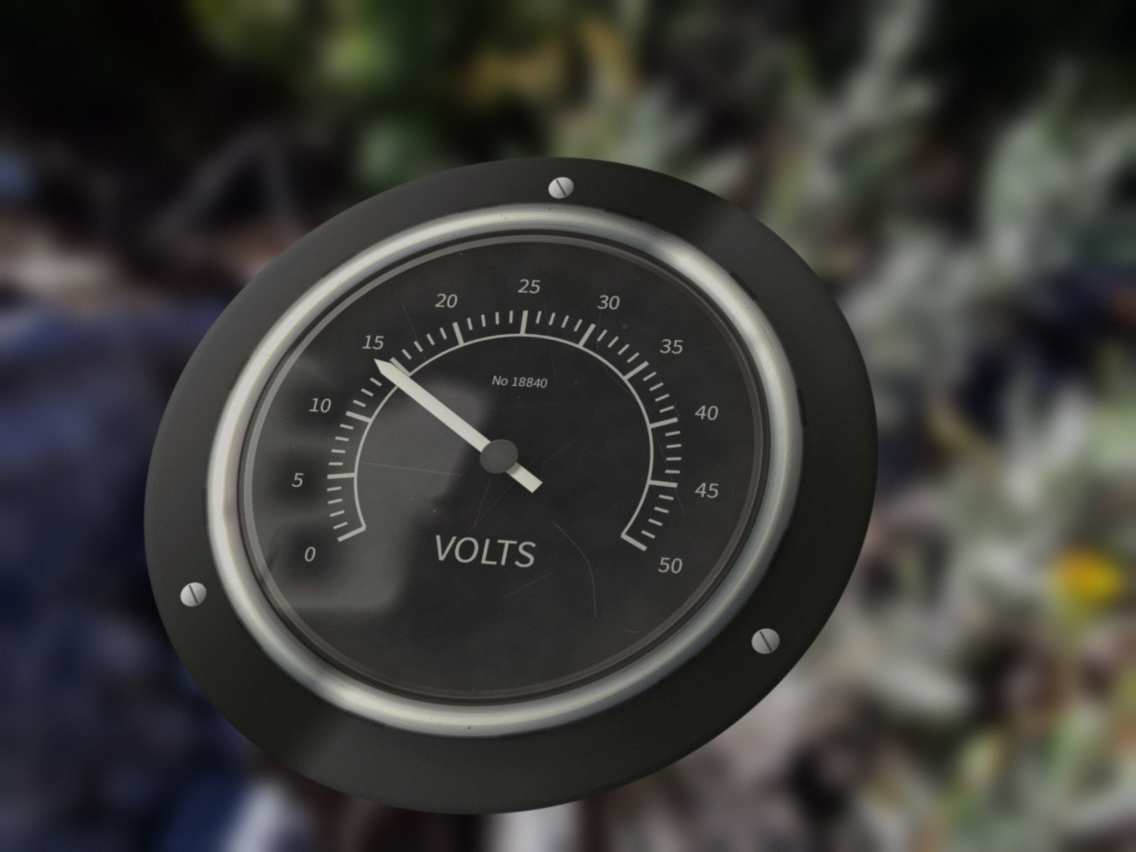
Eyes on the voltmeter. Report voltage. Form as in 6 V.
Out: 14 V
